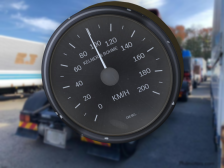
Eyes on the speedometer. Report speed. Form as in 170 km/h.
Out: 100 km/h
